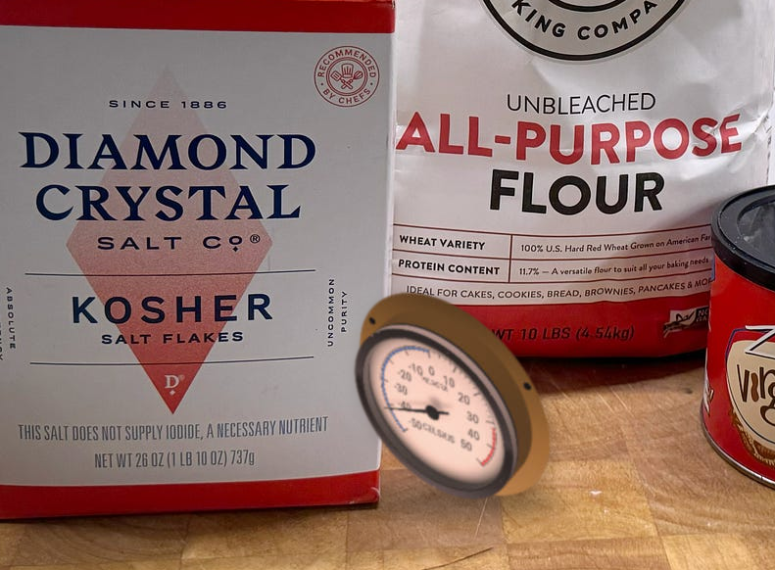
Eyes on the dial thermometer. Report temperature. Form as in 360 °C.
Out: -40 °C
